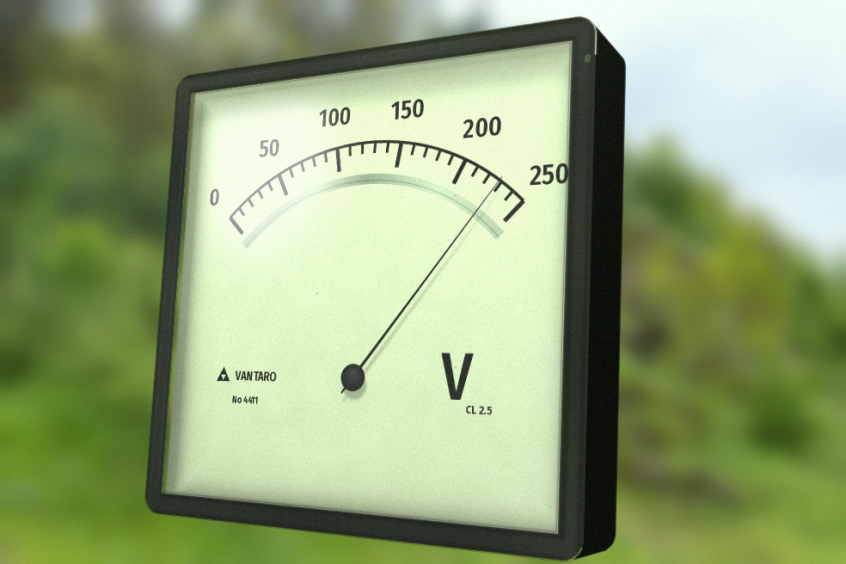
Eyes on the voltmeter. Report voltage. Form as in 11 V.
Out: 230 V
